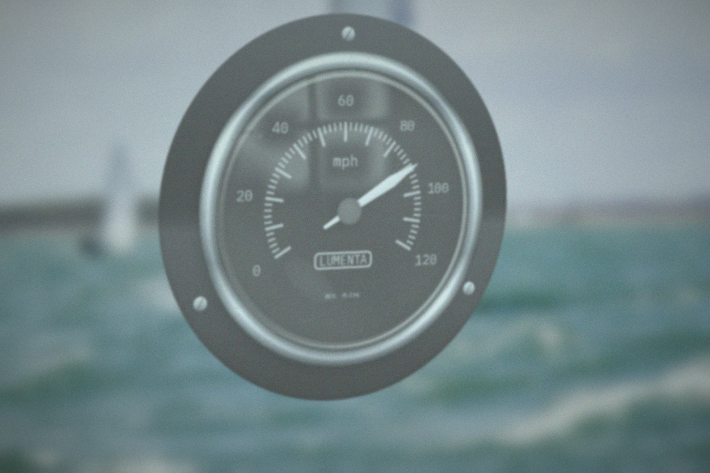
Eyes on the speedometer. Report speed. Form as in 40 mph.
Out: 90 mph
